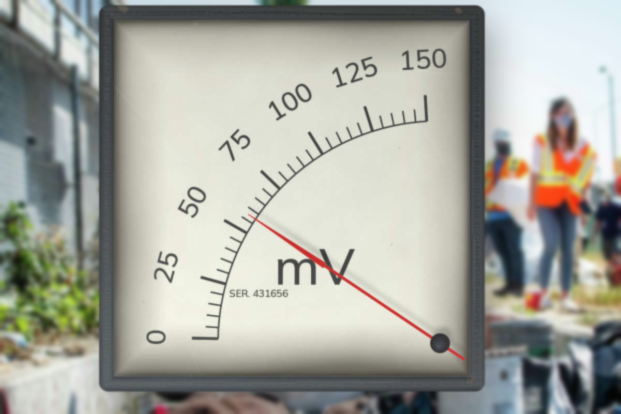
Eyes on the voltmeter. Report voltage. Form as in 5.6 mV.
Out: 57.5 mV
